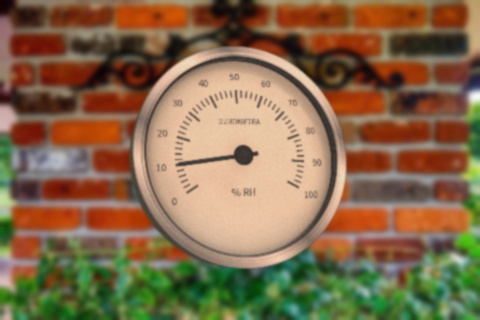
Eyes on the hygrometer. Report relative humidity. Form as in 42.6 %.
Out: 10 %
